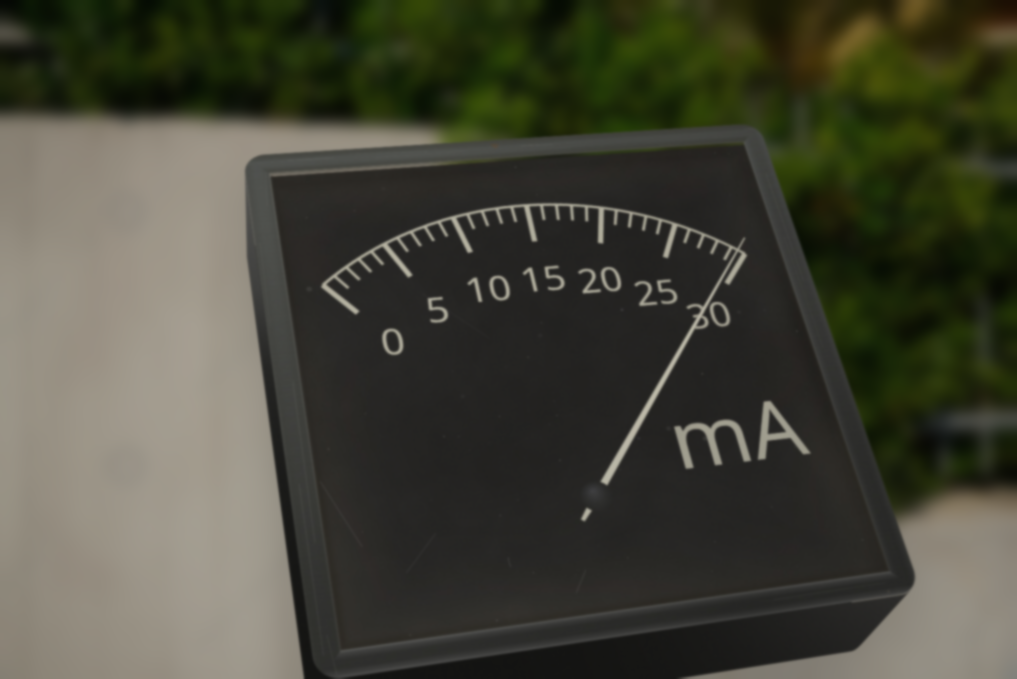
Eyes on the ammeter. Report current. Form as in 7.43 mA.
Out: 29.5 mA
